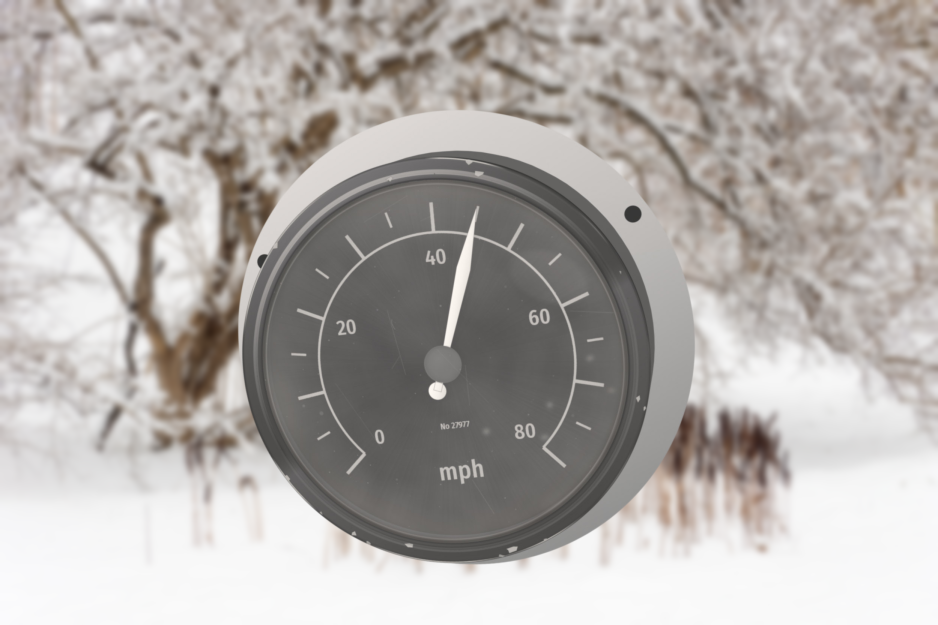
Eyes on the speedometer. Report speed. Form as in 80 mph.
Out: 45 mph
